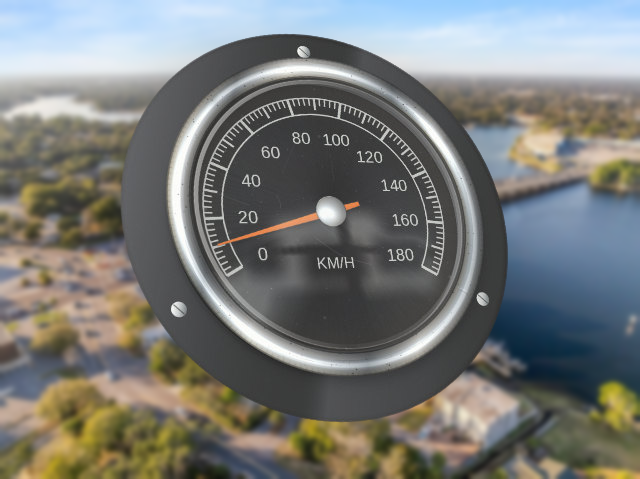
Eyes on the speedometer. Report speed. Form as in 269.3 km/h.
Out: 10 km/h
